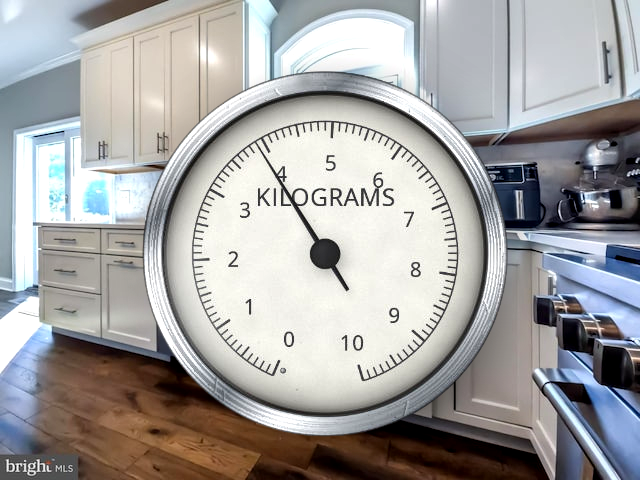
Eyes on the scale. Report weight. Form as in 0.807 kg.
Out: 3.9 kg
